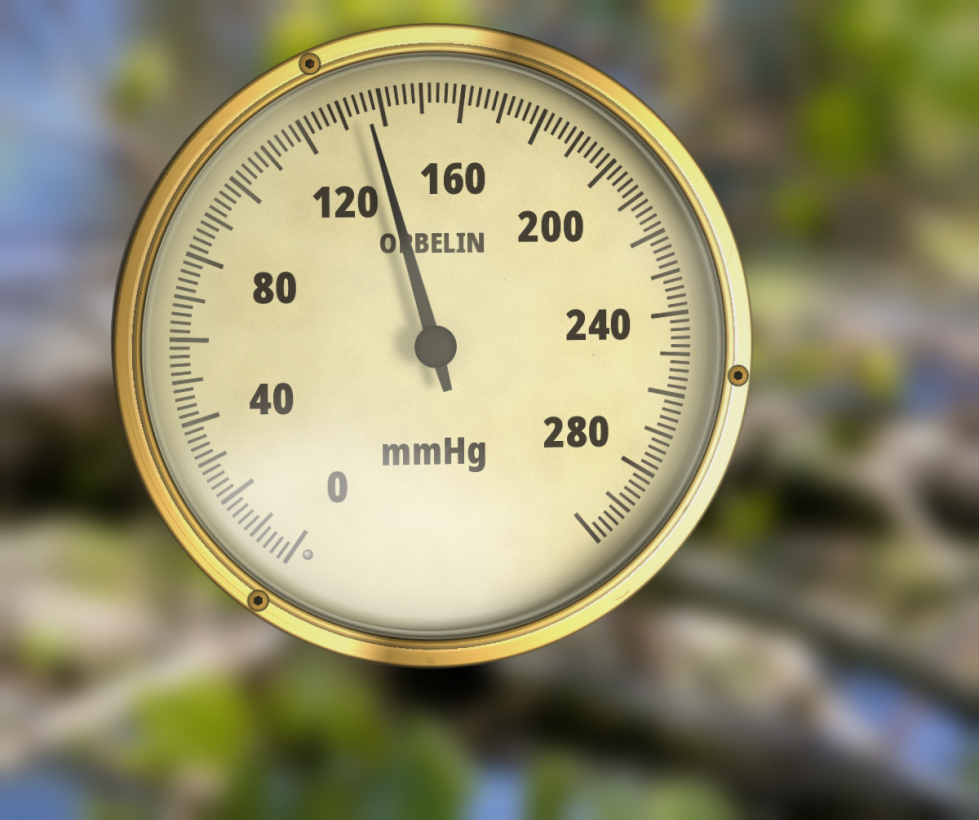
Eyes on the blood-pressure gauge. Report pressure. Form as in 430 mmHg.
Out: 136 mmHg
